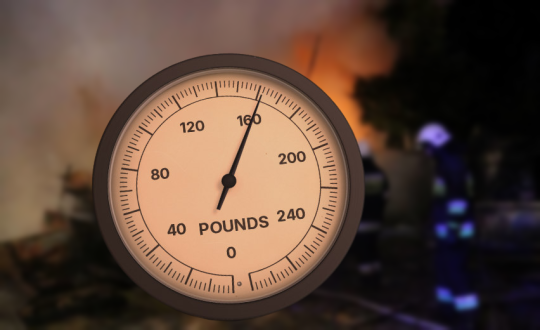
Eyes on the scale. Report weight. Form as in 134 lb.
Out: 162 lb
